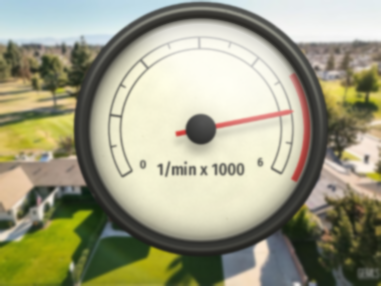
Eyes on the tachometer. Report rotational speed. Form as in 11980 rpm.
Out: 5000 rpm
